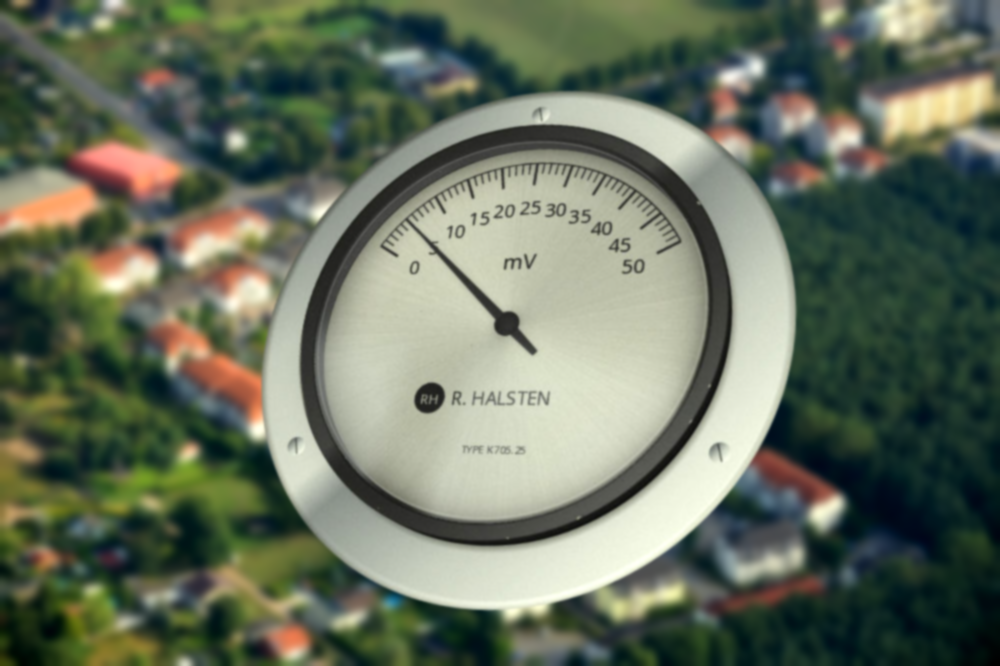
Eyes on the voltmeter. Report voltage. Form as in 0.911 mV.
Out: 5 mV
